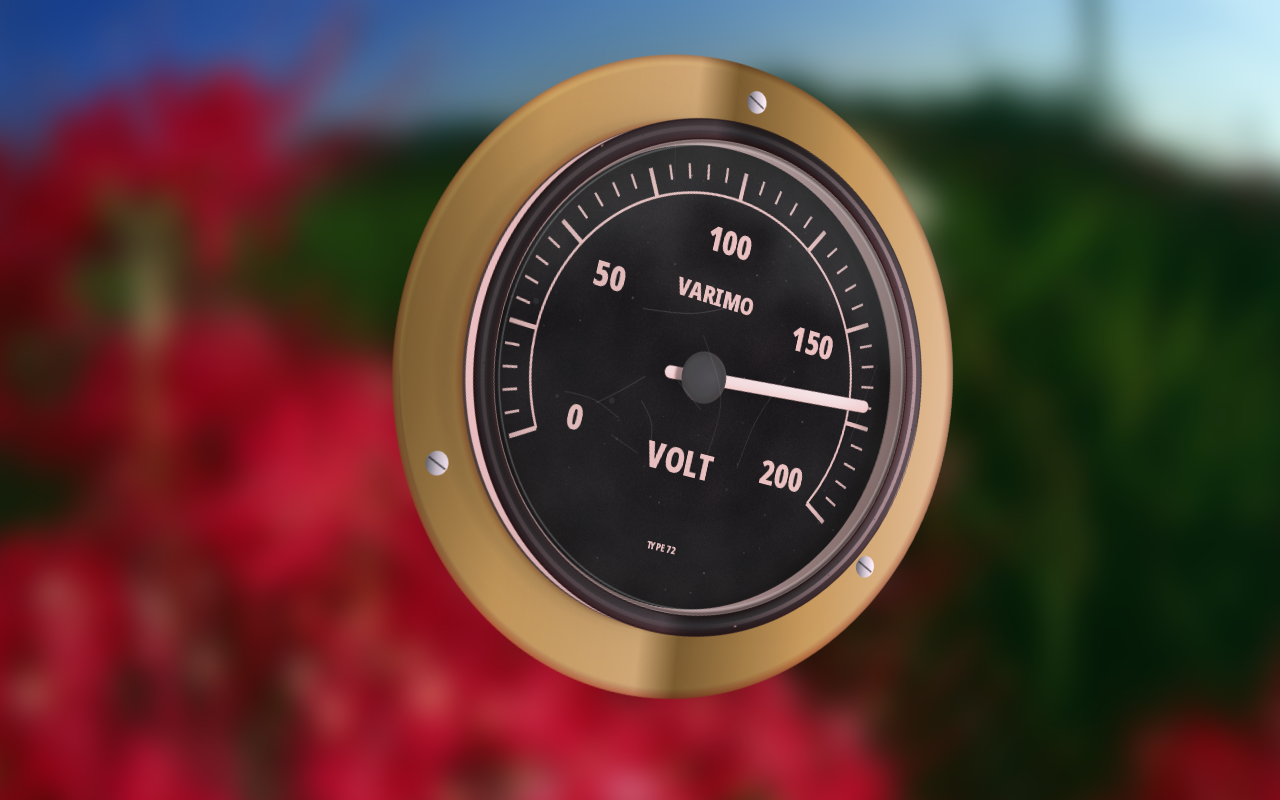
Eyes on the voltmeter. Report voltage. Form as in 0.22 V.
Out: 170 V
